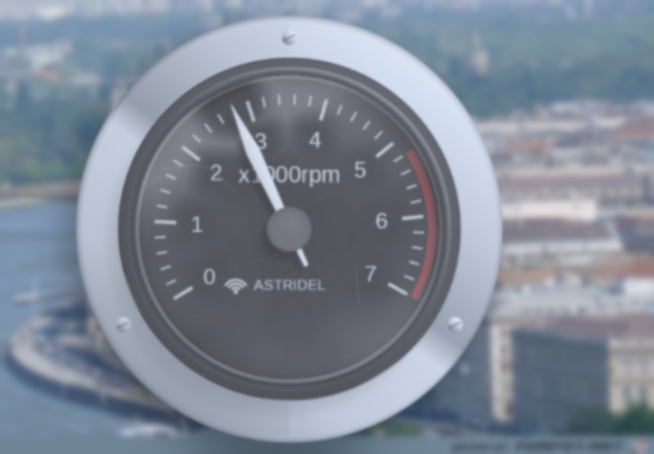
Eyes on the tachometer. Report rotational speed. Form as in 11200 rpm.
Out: 2800 rpm
